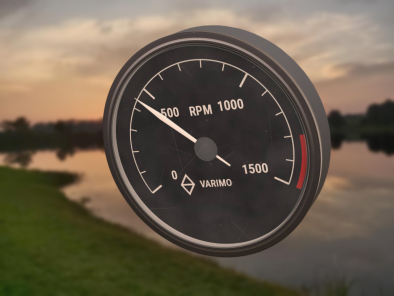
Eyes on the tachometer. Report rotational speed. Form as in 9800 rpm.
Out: 450 rpm
